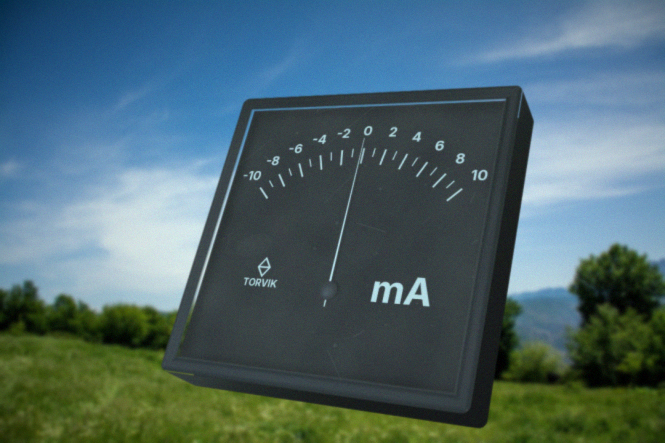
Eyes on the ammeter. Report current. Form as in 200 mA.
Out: 0 mA
